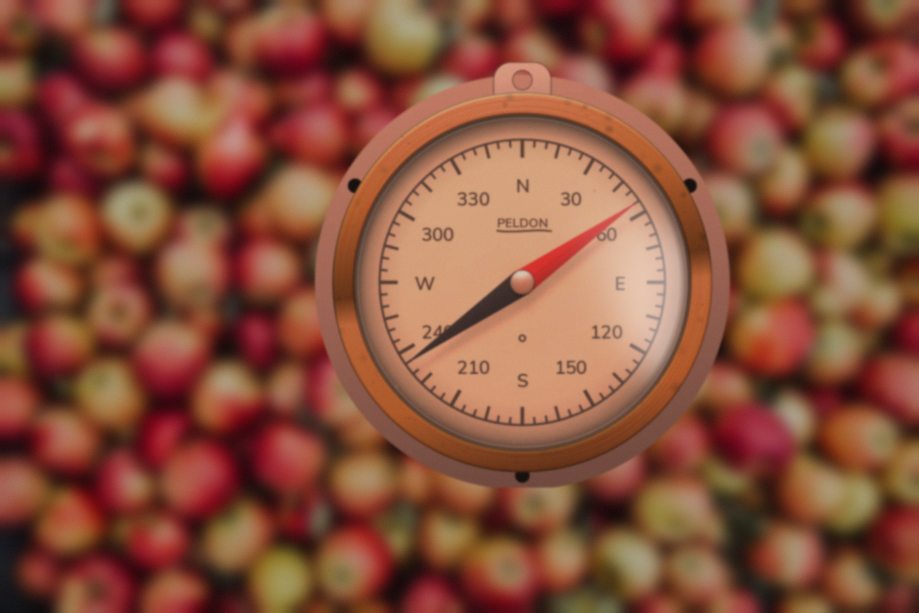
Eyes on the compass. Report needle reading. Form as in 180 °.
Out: 55 °
